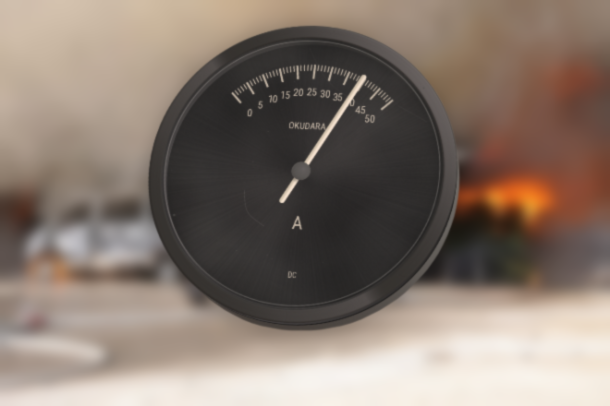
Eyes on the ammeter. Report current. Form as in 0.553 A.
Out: 40 A
